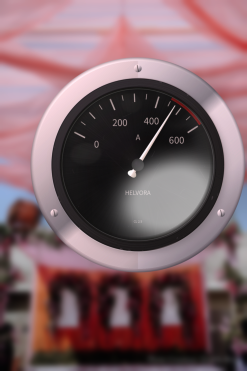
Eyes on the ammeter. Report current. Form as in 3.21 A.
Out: 475 A
